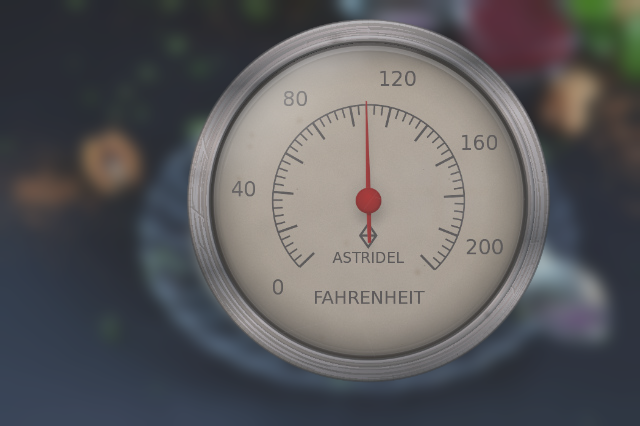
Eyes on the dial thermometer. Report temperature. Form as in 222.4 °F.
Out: 108 °F
